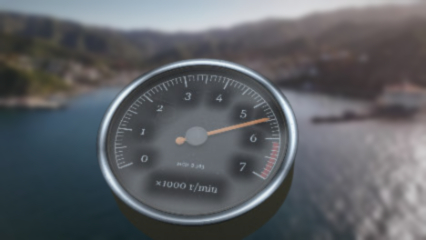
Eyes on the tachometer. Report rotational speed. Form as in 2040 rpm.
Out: 5500 rpm
